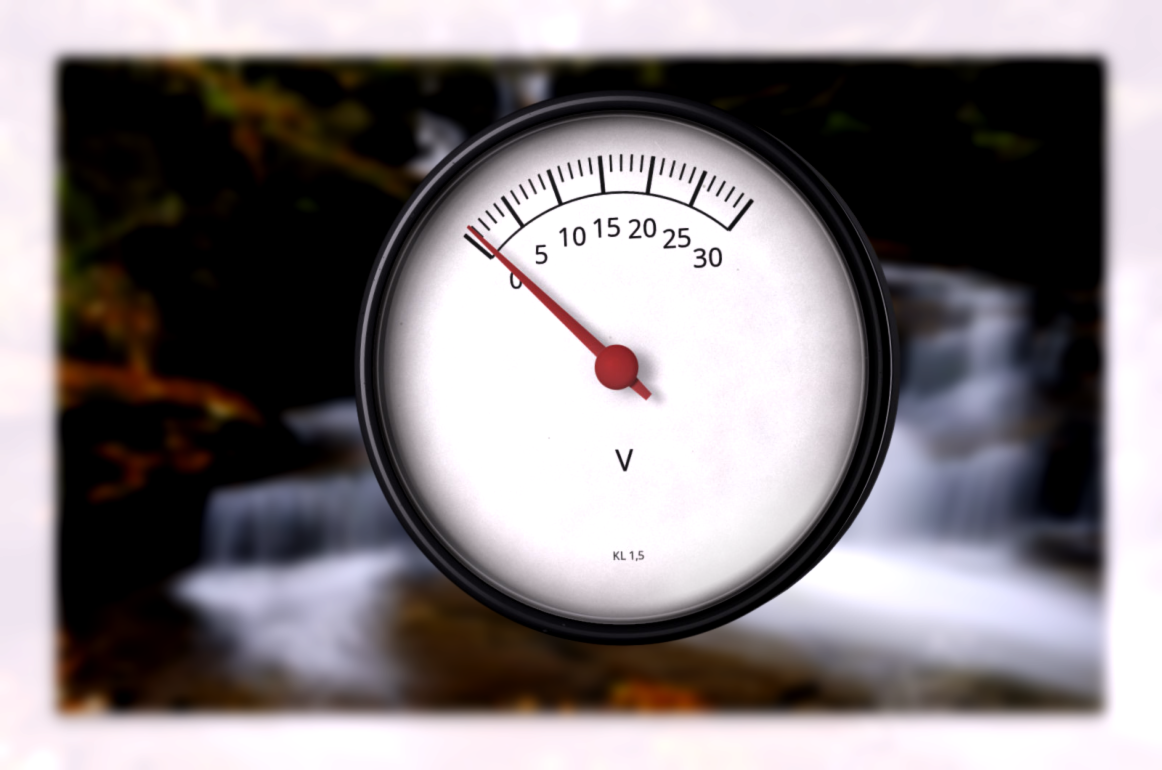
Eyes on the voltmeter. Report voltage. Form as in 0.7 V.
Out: 1 V
